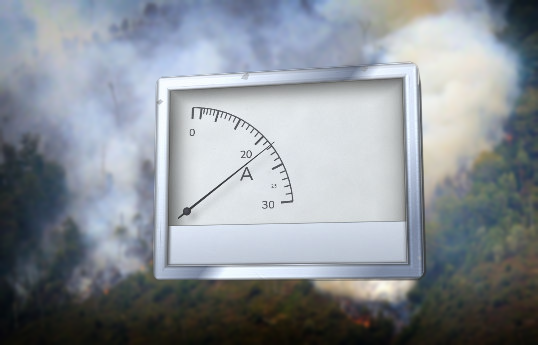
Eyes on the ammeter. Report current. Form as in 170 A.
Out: 22 A
